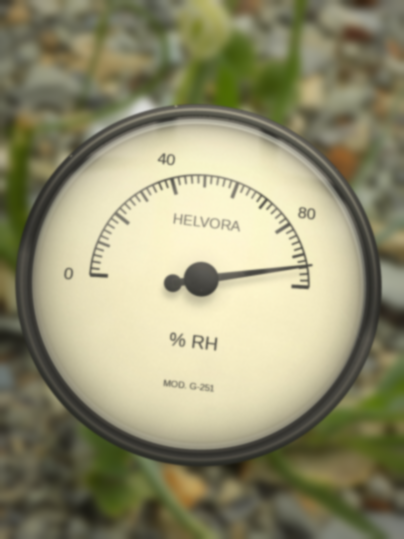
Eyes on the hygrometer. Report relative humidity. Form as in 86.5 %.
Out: 94 %
